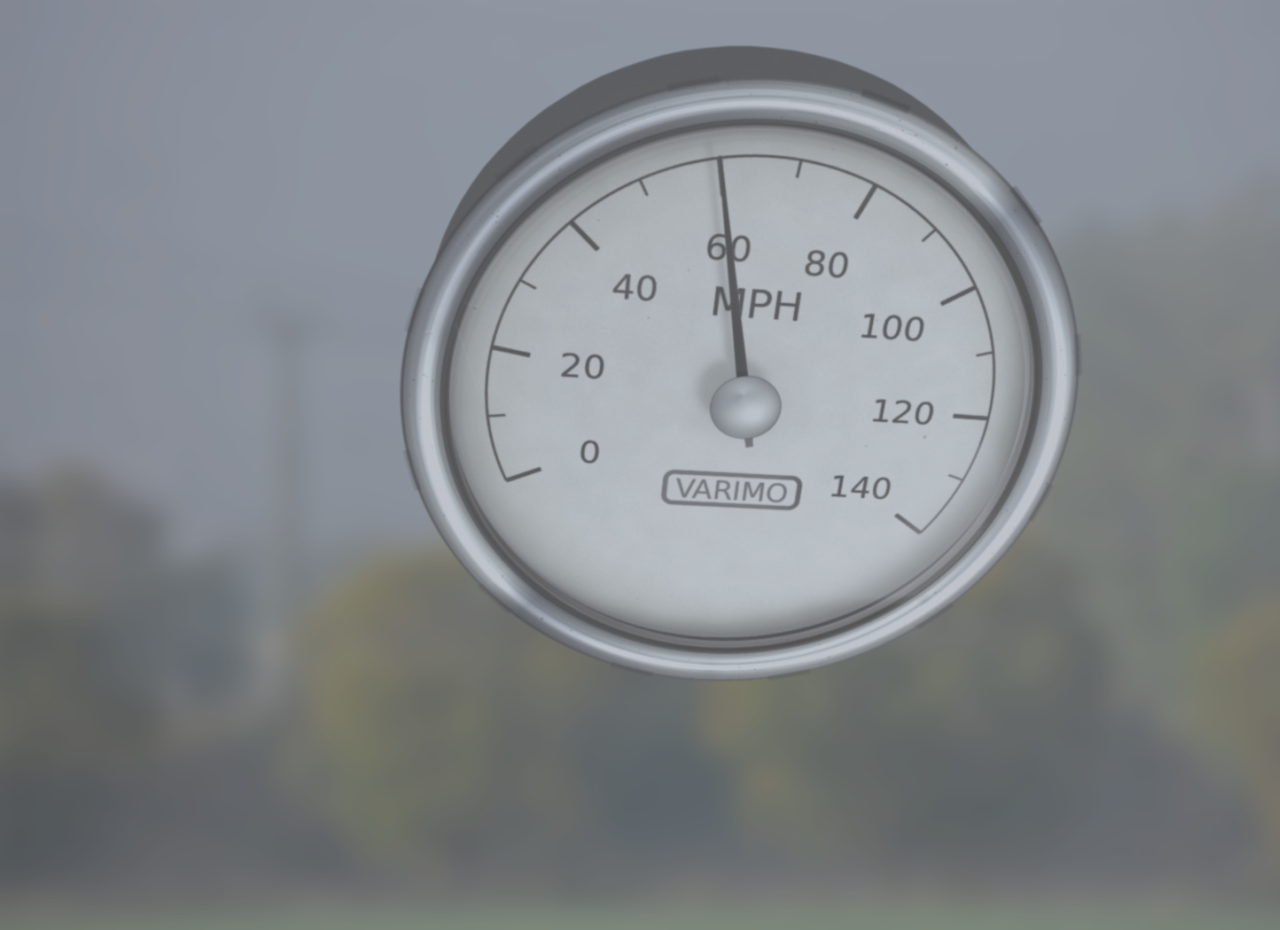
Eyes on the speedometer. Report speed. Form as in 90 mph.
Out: 60 mph
